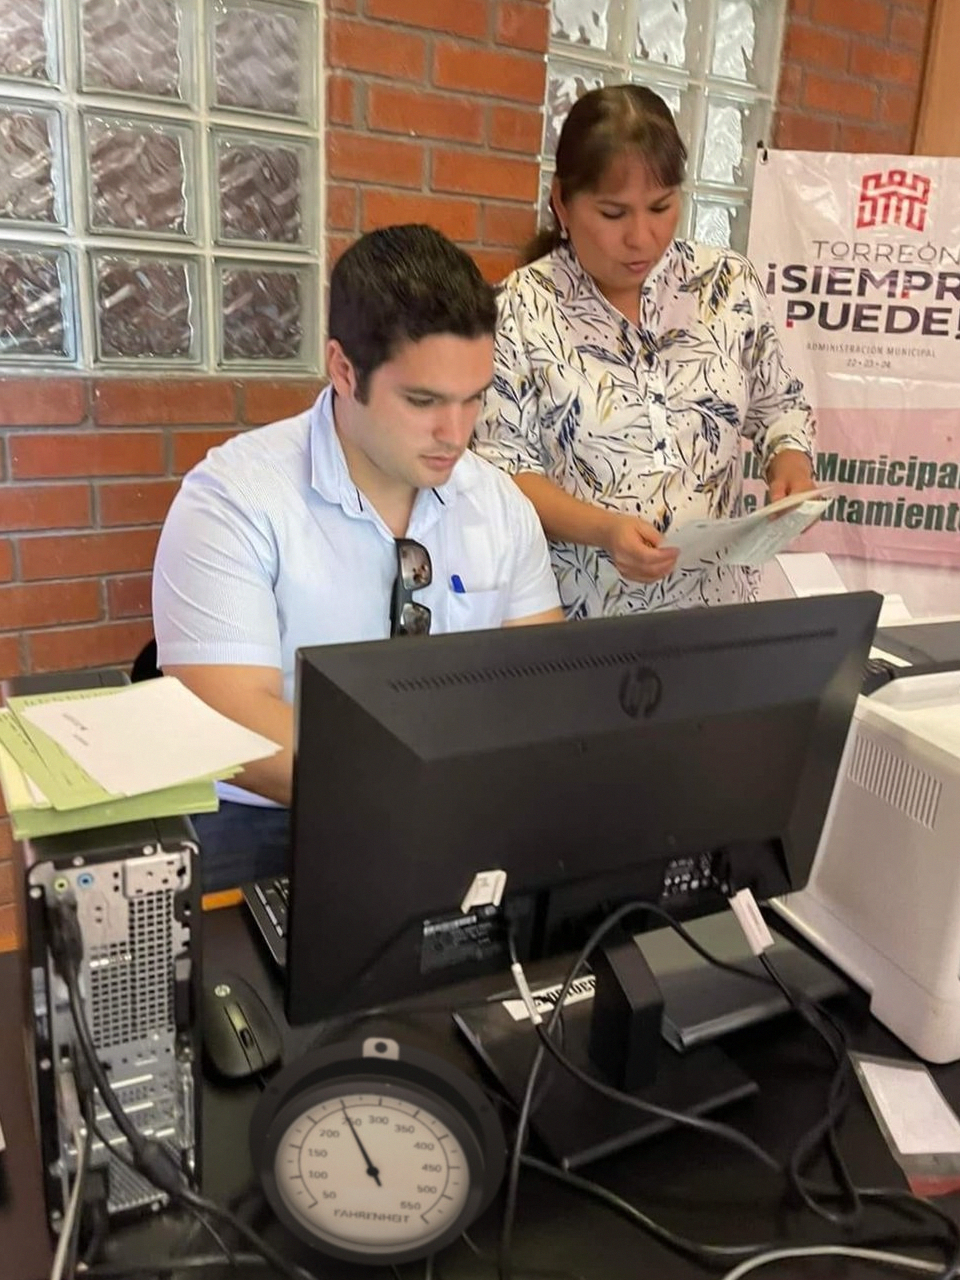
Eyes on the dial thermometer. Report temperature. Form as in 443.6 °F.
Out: 250 °F
